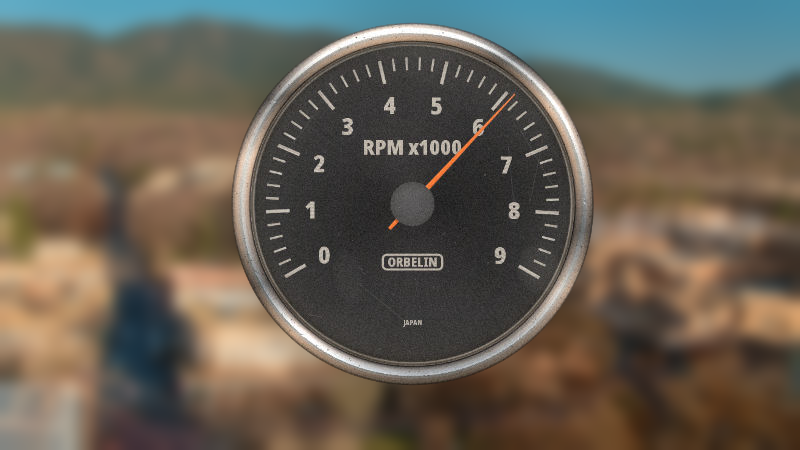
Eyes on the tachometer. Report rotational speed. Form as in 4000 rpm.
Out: 6100 rpm
